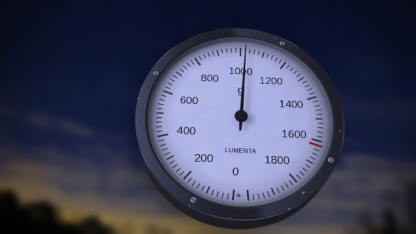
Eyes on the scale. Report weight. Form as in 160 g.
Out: 1020 g
